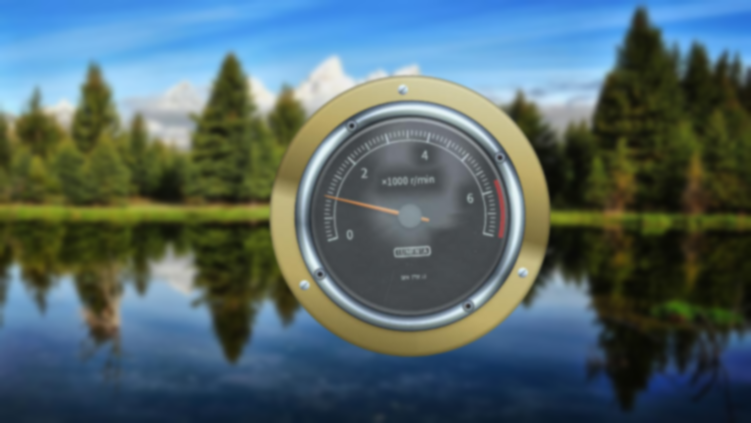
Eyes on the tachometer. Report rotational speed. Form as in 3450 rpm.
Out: 1000 rpm
